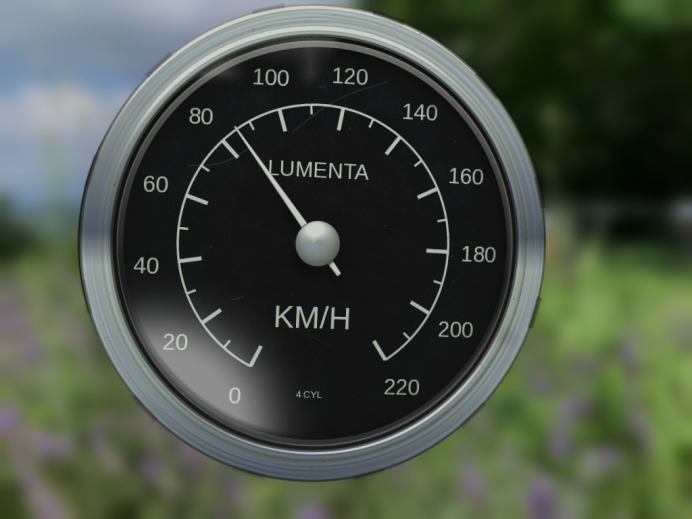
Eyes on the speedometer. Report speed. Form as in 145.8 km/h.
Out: 85 km/h
